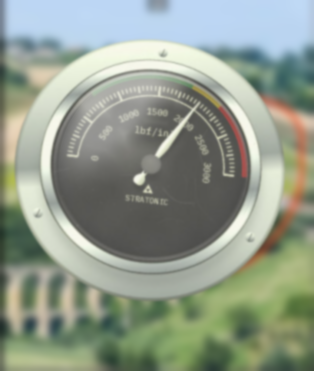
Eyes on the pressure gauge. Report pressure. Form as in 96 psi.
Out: 2000 psi
